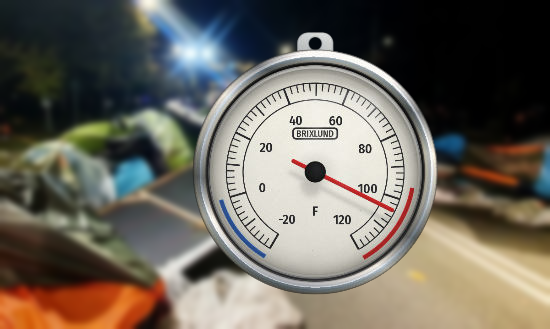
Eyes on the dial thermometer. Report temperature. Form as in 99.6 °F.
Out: 104 °F
